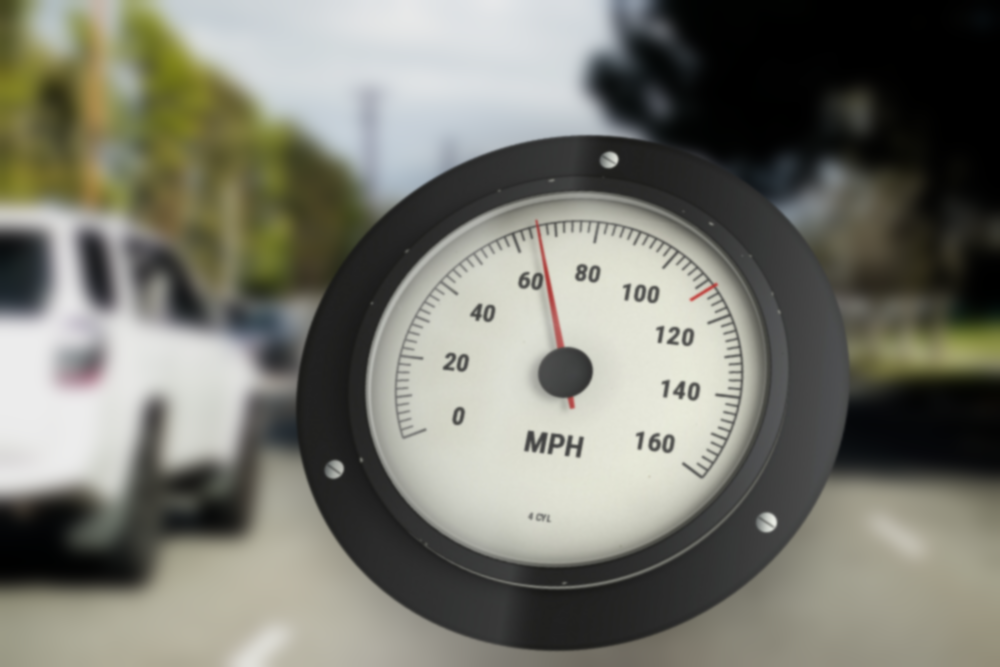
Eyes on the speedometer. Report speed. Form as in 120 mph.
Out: 66 mph
